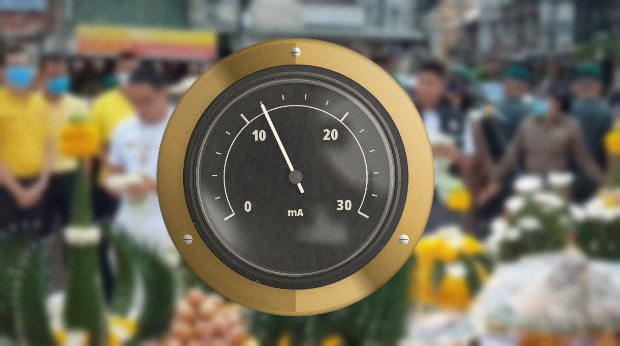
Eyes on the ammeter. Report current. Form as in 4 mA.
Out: 12 mA
